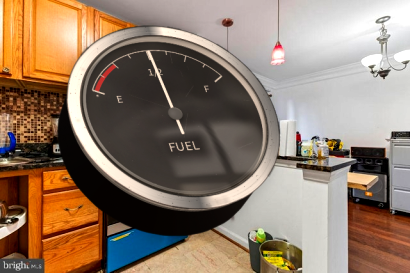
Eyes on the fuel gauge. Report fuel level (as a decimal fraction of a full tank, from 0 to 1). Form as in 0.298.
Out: 0.5
